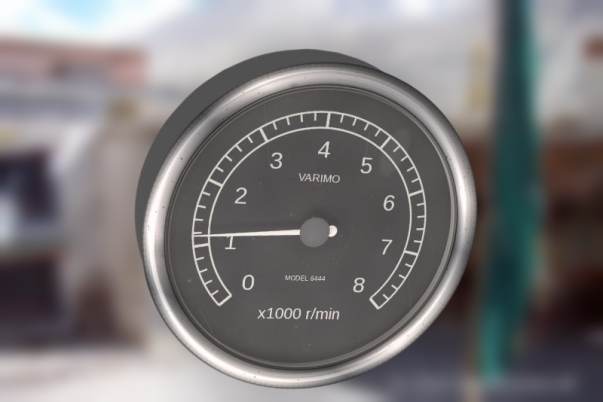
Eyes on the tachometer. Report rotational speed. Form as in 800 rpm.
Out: 1200 rpm
